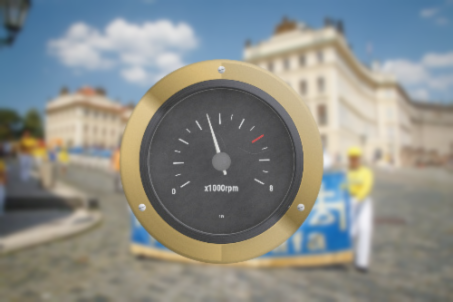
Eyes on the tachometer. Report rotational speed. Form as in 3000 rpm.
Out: 3500 rpm
